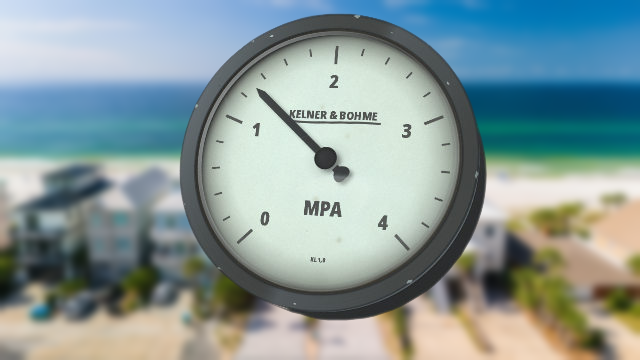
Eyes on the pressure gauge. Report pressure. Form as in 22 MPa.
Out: 1.3 MPa
